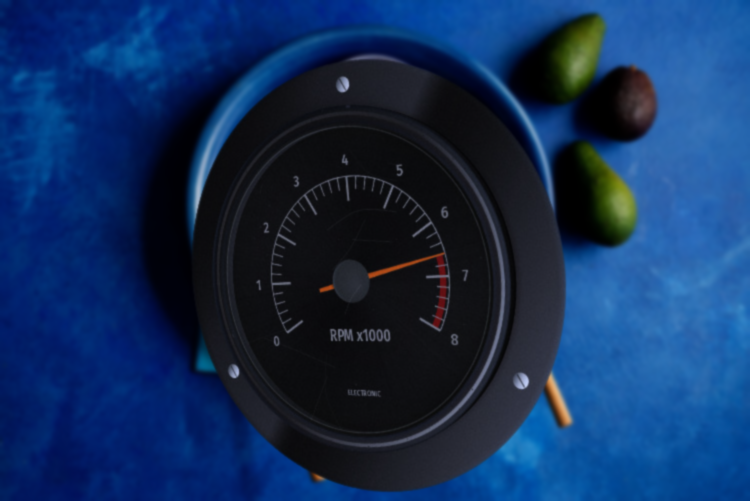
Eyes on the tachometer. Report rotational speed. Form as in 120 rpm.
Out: 6600 rpm
